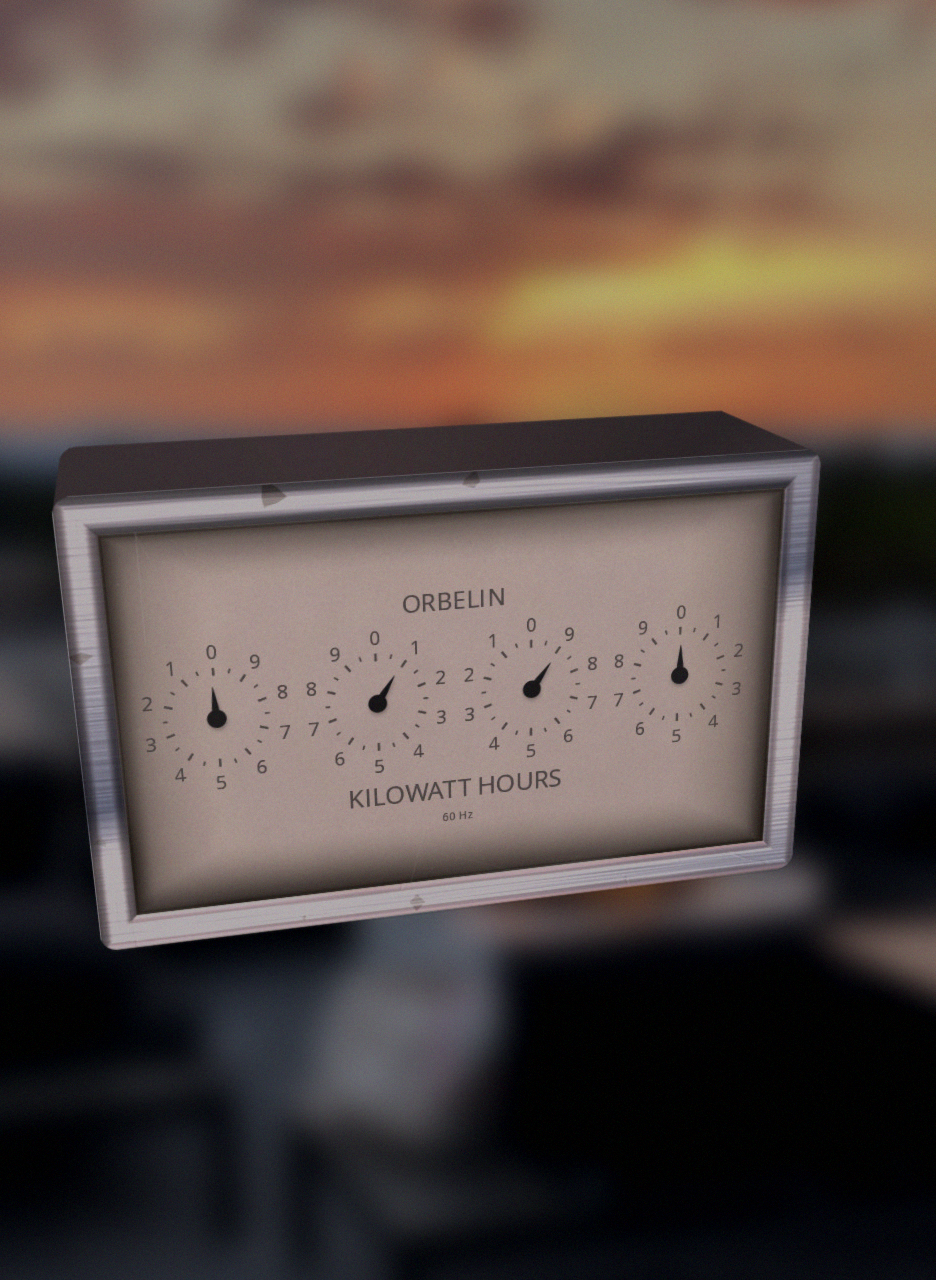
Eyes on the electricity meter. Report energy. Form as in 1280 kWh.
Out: 90 kWh
